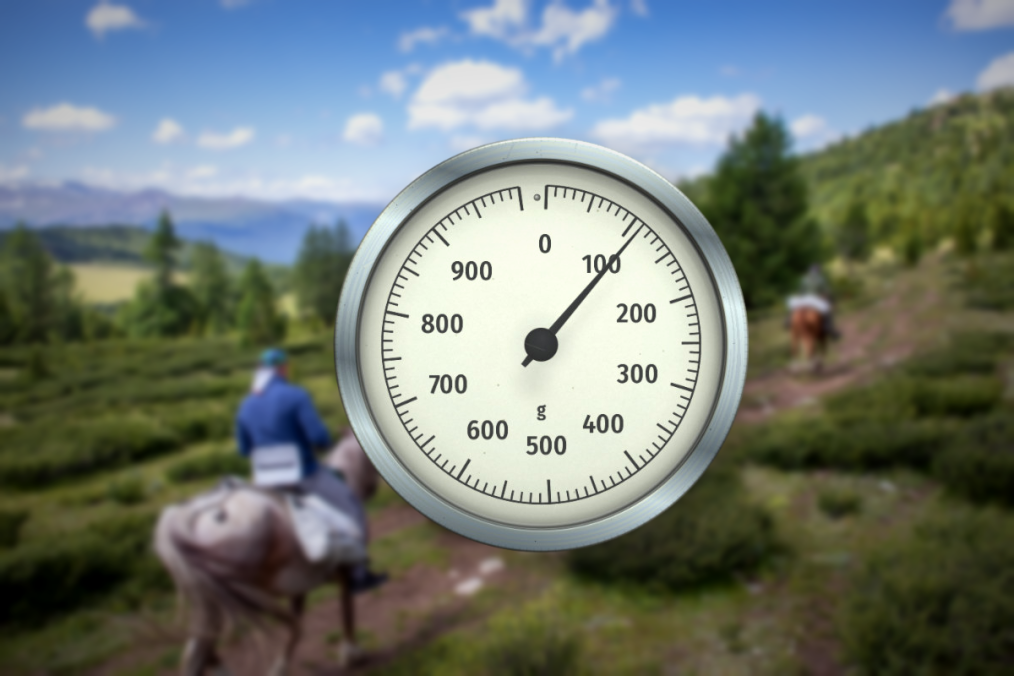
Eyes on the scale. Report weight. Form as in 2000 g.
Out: 110 g
